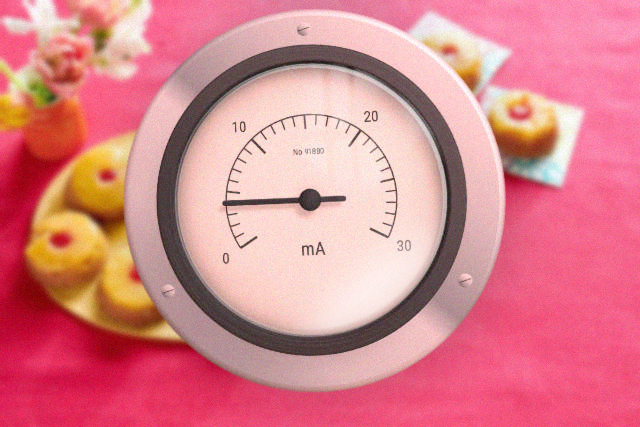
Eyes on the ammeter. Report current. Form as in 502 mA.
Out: 4 mA
